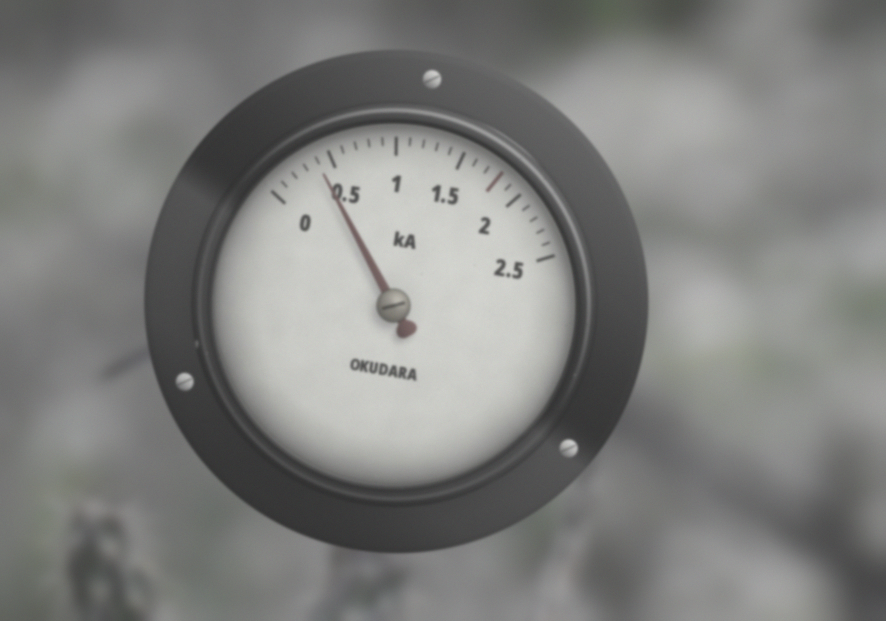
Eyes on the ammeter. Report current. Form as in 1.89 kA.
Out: 0.4 kA
